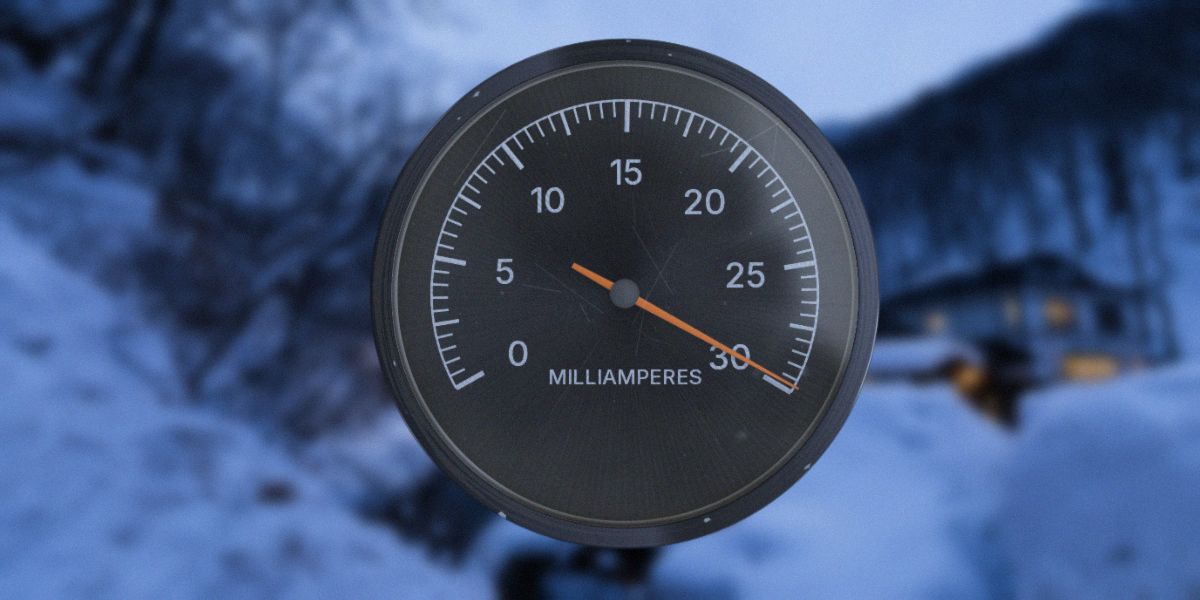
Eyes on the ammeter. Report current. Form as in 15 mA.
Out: 29.75 mA
